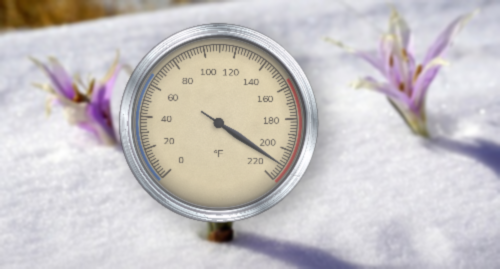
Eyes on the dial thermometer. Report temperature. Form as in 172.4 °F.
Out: 210 °F
